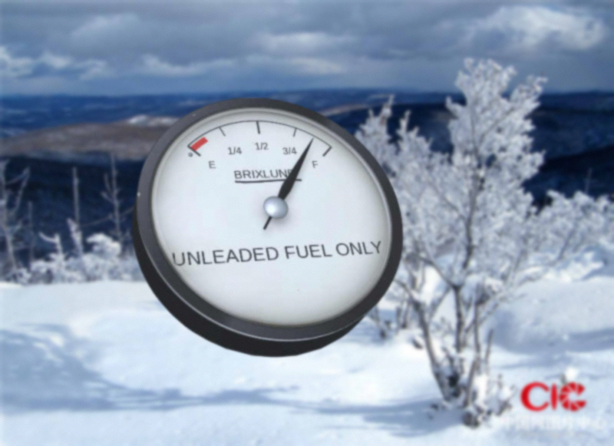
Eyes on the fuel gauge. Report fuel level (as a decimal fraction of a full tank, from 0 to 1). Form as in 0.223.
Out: 0.875
